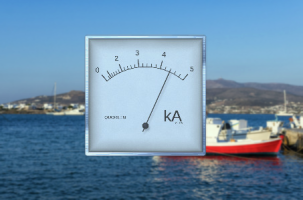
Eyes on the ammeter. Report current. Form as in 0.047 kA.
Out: 4.4 kA
